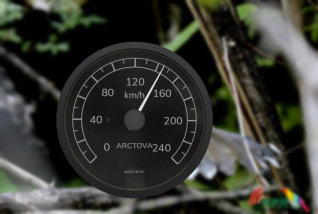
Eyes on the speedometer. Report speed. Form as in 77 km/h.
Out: 145 km/h
